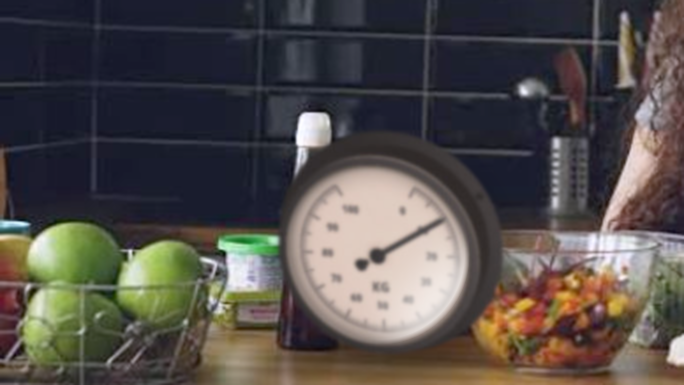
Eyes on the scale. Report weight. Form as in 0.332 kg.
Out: 10 kg
